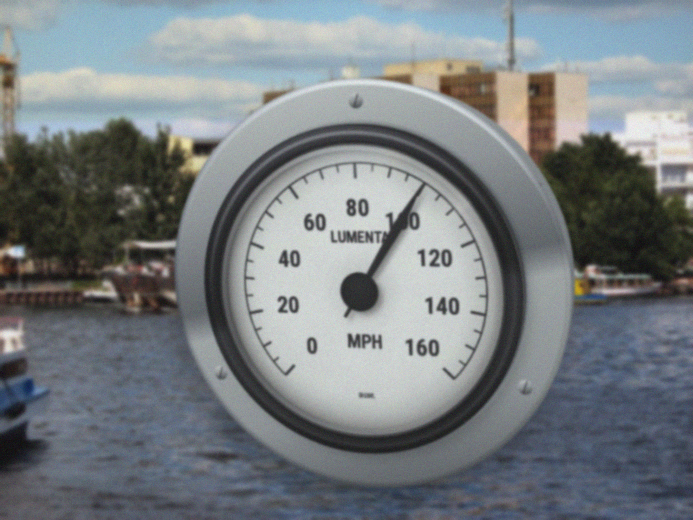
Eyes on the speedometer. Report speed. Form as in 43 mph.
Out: 100 mph
